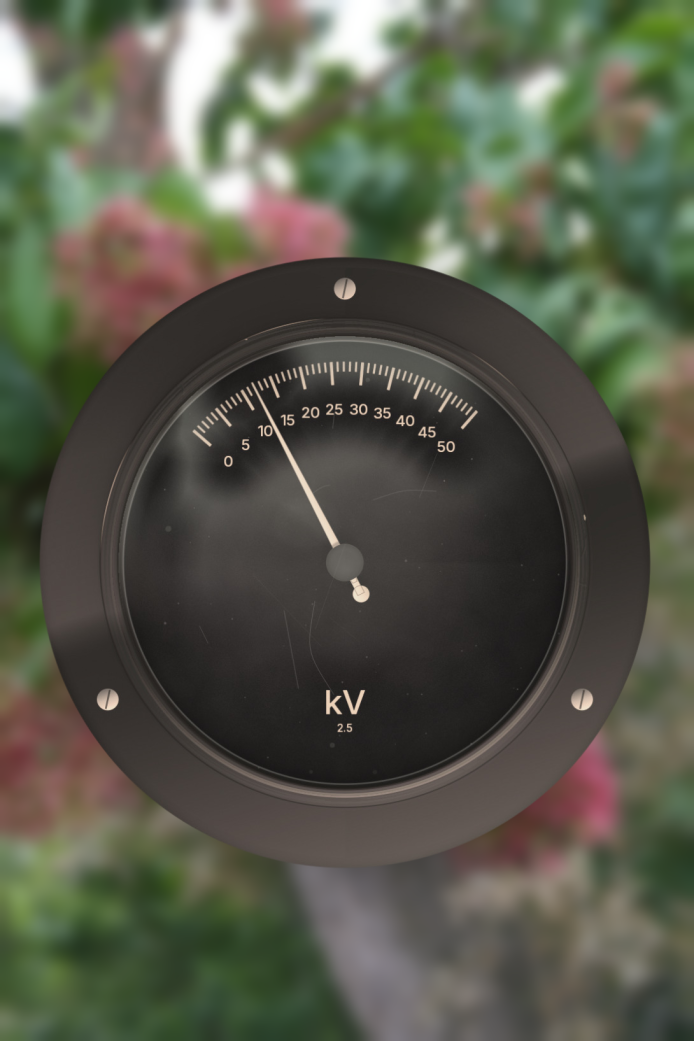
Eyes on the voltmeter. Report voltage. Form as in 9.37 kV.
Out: 12 kV
